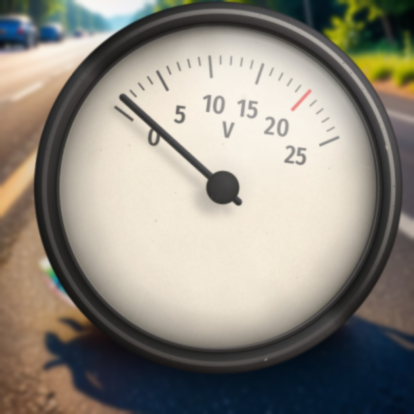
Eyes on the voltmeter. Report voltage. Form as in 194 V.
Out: 1 V
